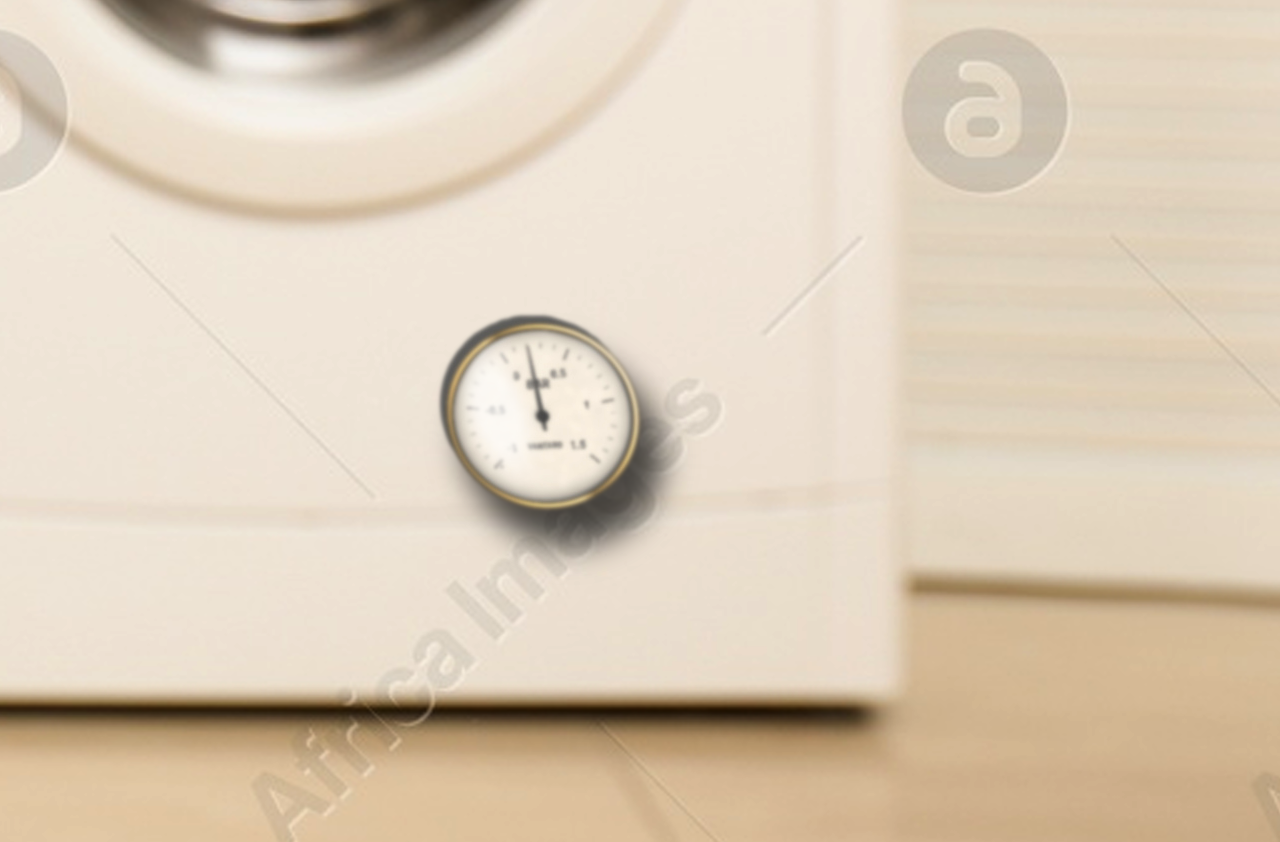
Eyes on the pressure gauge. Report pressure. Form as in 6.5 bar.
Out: 0.2 bar
